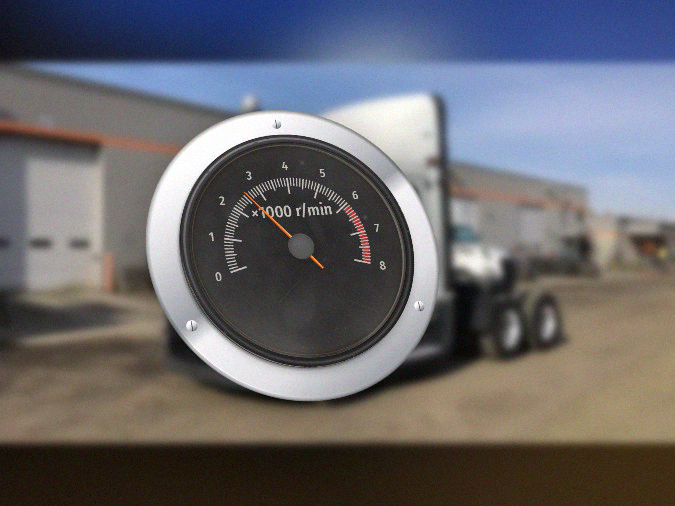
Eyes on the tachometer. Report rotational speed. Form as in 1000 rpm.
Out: 2500 rpm
